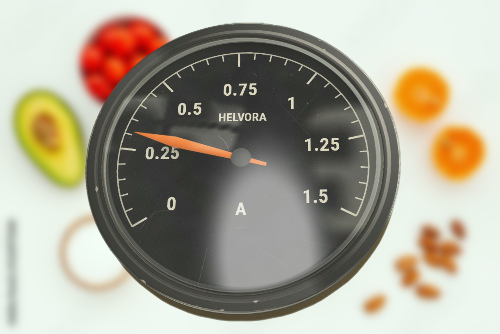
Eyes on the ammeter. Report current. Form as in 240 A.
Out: 0.3 A
